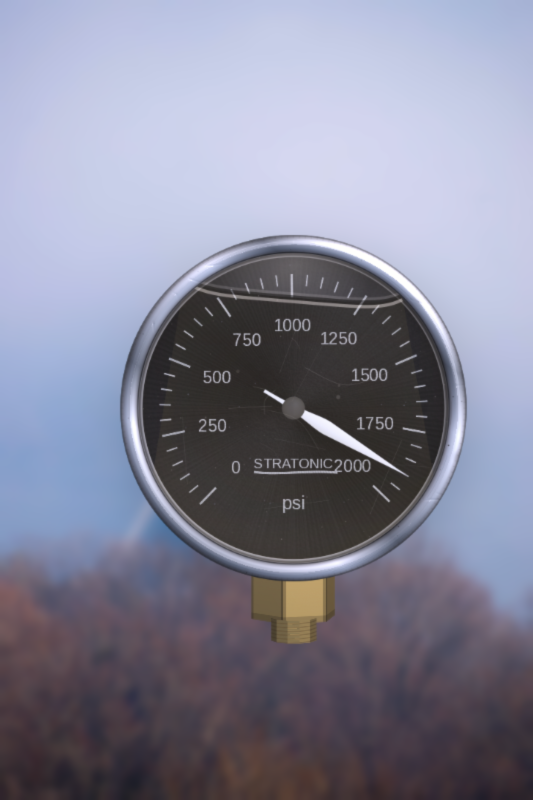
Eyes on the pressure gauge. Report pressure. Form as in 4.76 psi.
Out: 1900 psi
